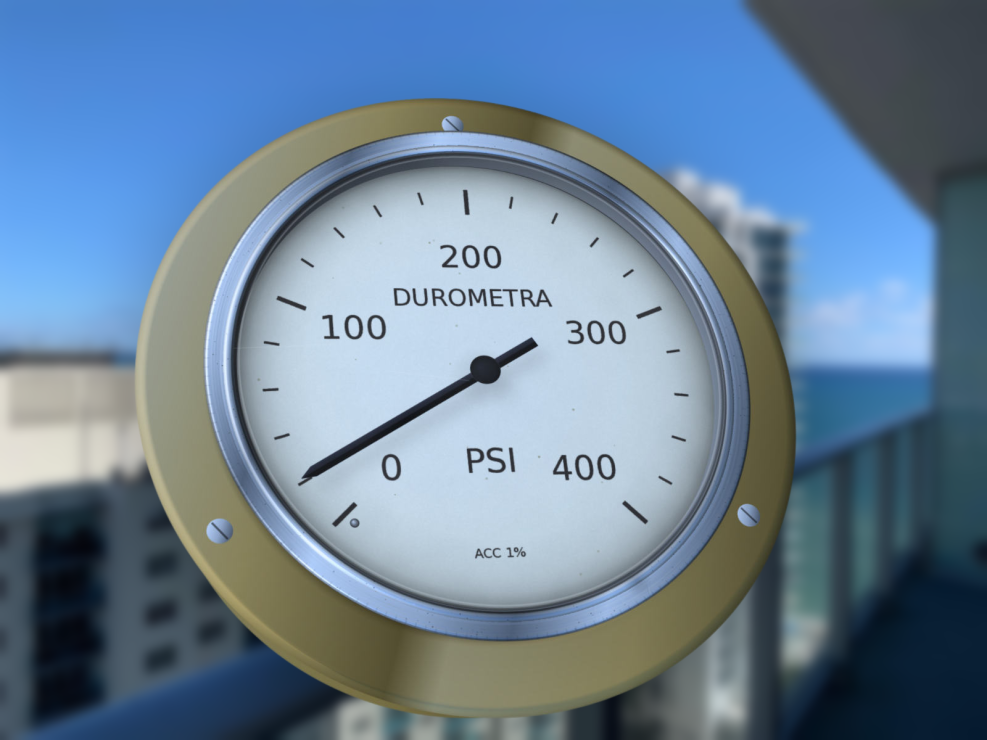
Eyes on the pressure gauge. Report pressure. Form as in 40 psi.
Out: 20 psi
